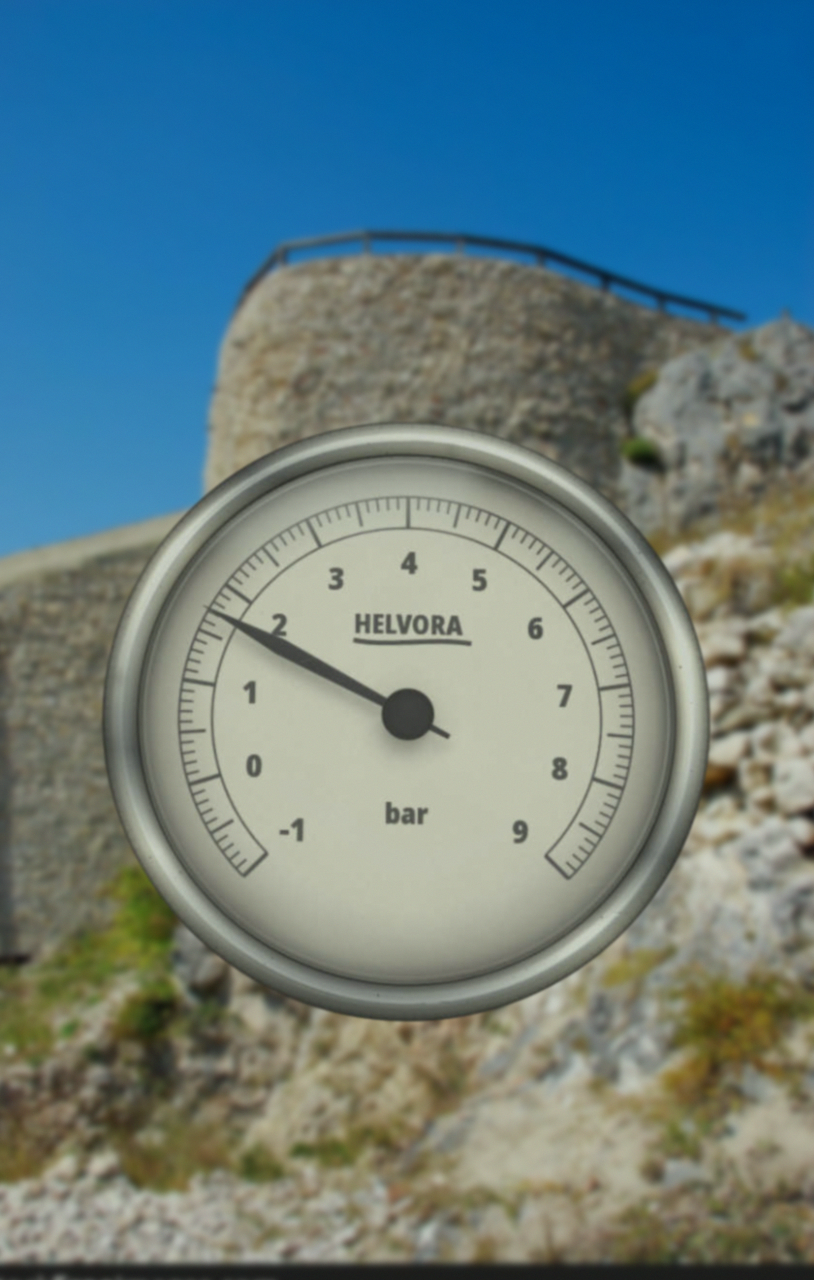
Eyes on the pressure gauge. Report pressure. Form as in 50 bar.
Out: 1.7 bar
